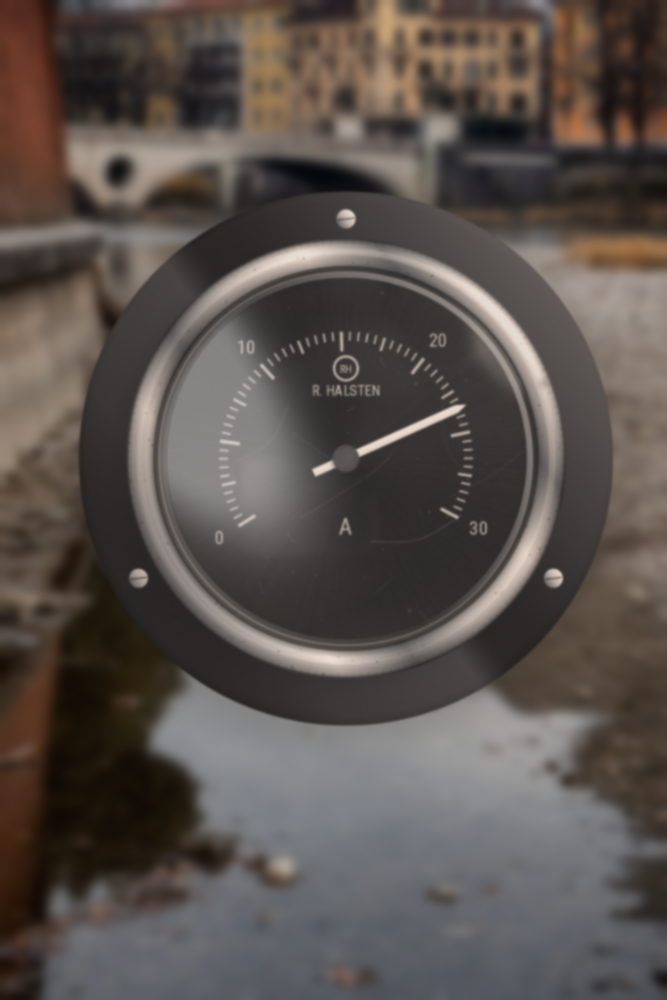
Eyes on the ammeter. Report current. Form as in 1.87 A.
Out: 23.5 A
